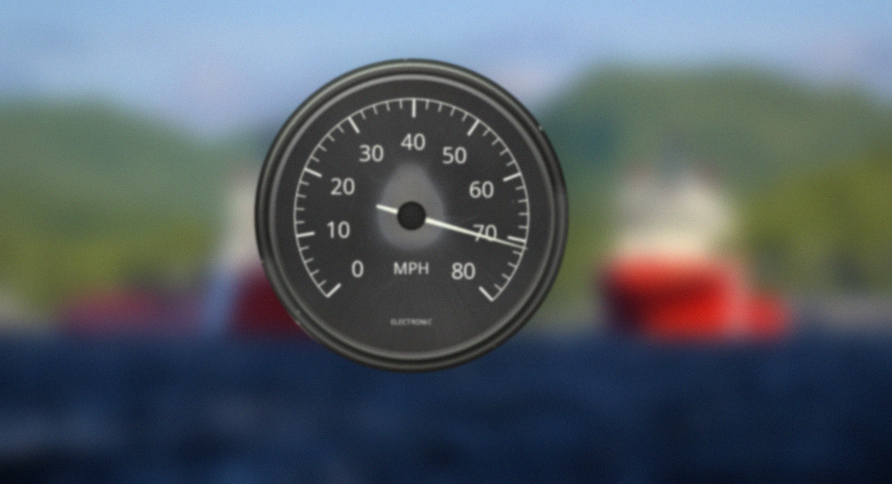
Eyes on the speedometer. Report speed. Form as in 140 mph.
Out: 71 mph
